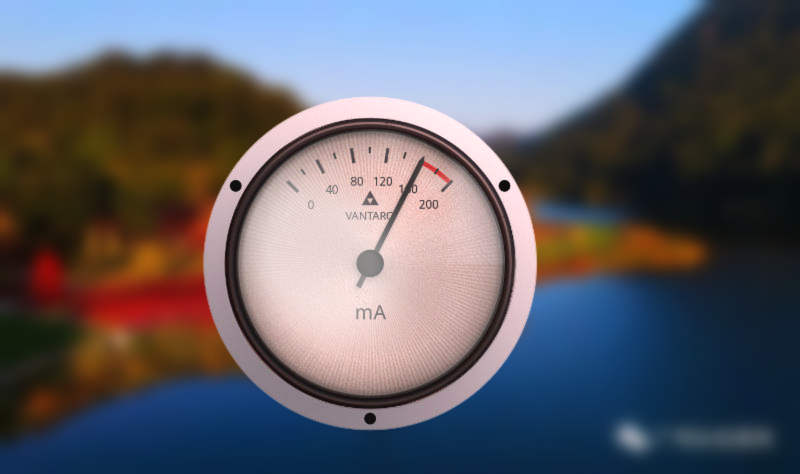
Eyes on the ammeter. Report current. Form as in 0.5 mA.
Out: 160 mA
